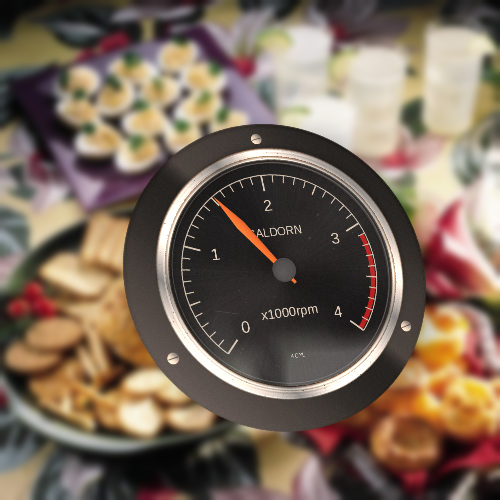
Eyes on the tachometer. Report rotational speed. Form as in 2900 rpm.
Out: 1500 rpm
